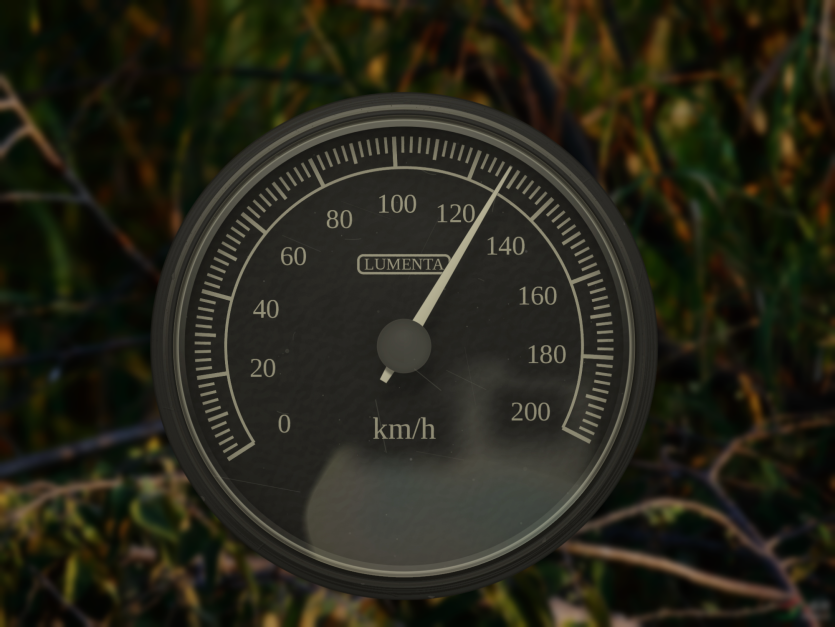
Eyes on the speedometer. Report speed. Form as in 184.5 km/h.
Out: 128 km/h
